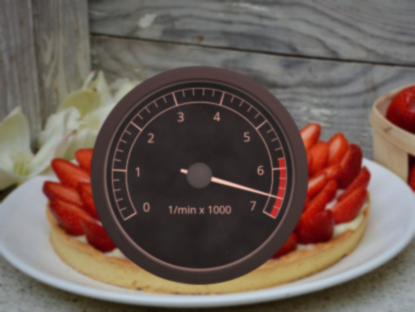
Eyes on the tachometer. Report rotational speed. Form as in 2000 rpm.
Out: 6600 rpm
